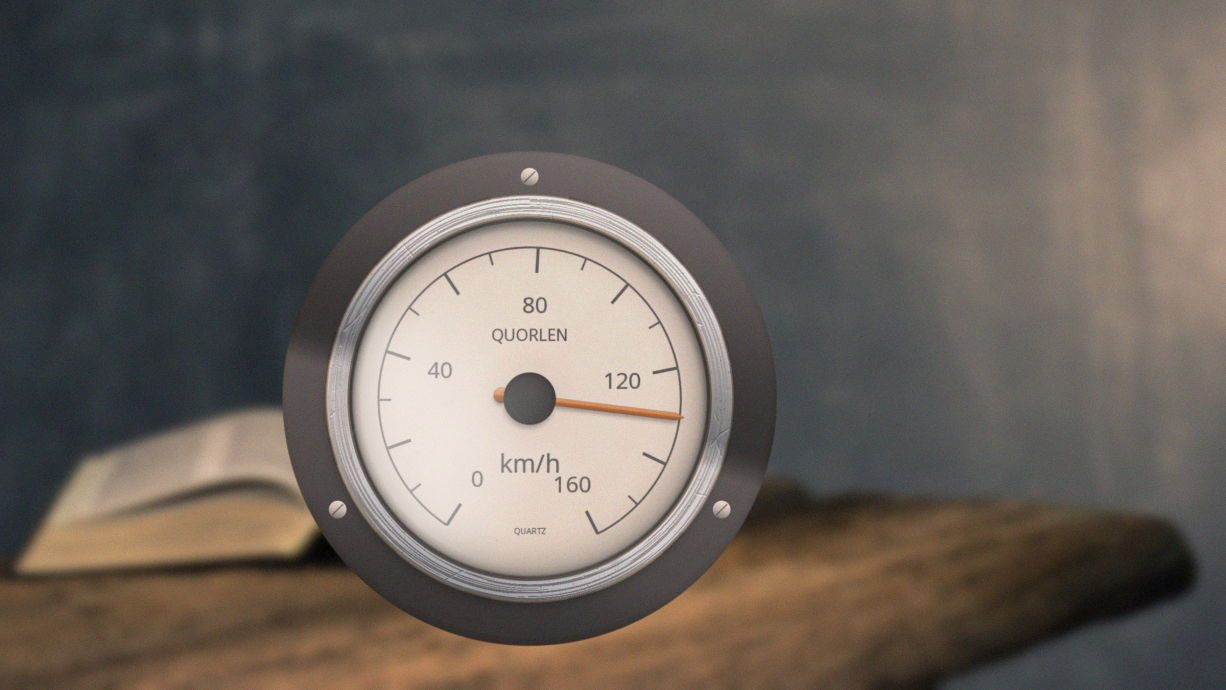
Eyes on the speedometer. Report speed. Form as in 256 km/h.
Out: 130 km/h
